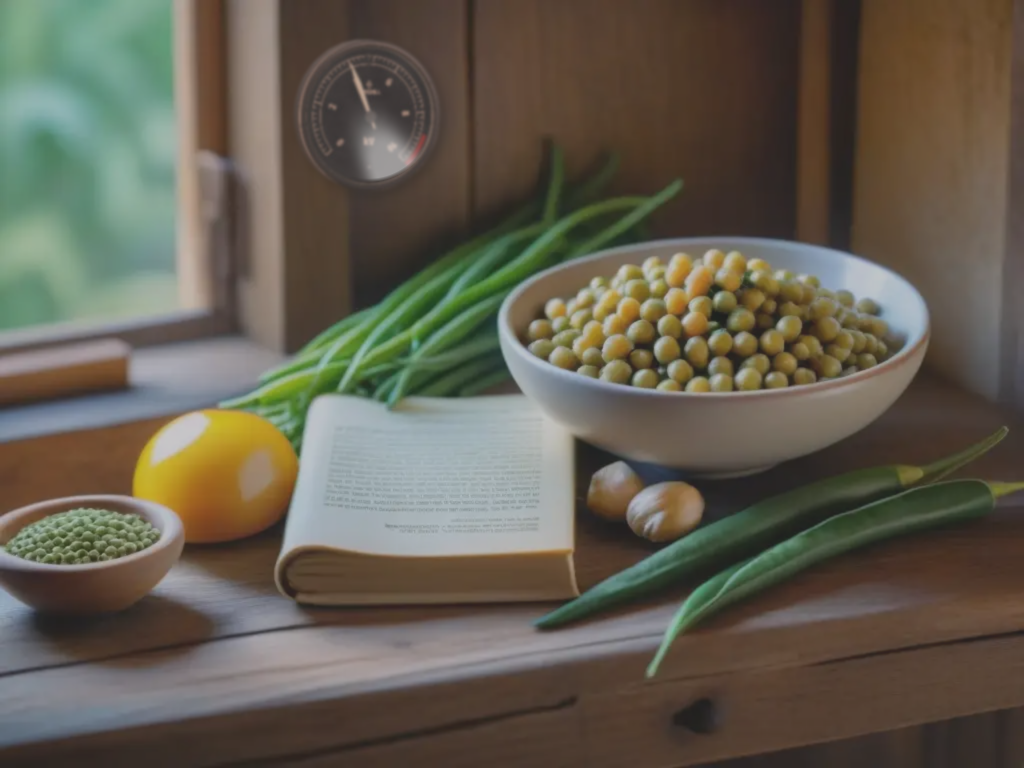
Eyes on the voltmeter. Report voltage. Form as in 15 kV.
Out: 4 kV
